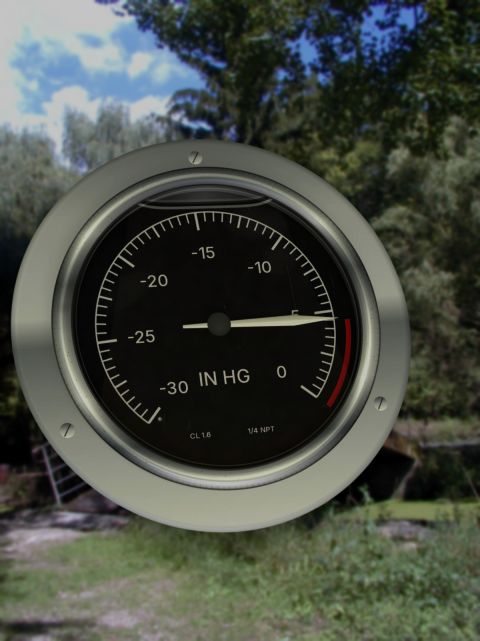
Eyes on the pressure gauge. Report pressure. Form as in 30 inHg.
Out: -4.5 inHg
